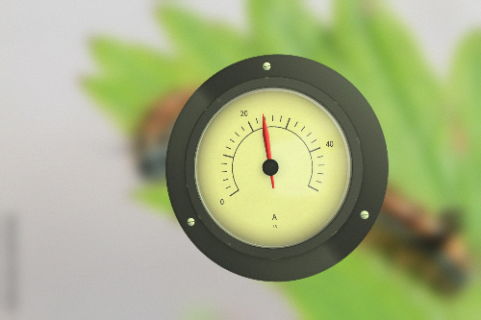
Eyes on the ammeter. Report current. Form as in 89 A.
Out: 24 A
